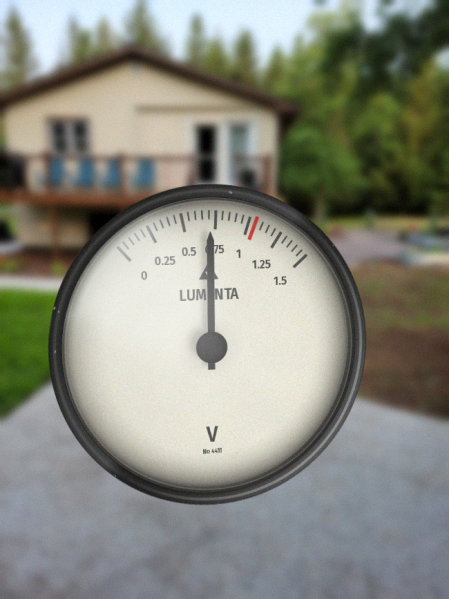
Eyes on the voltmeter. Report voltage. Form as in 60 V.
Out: 0.7 V
